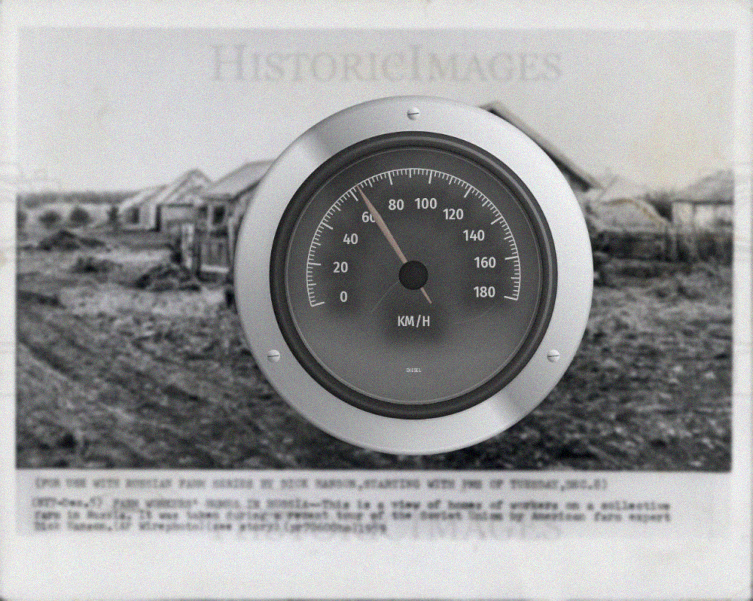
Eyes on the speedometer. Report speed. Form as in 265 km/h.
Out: 64 km/h
